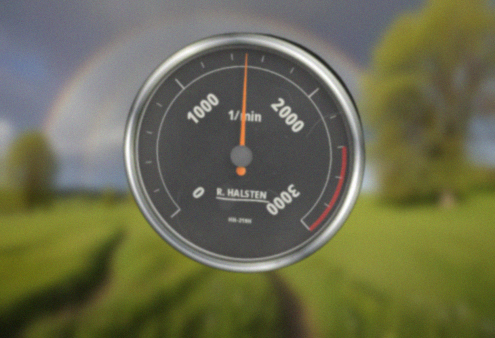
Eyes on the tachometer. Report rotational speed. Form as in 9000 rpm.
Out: 1500 rpm
